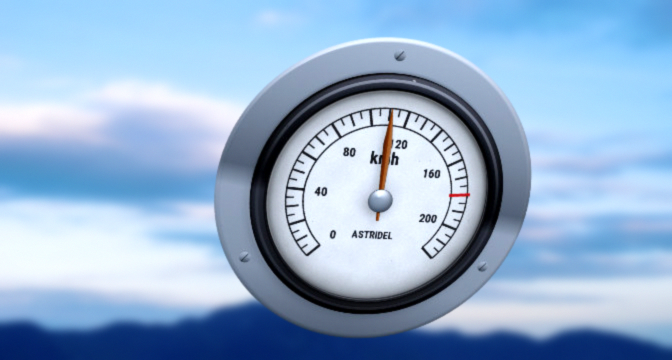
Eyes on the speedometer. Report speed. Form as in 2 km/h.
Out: 110 km/h
